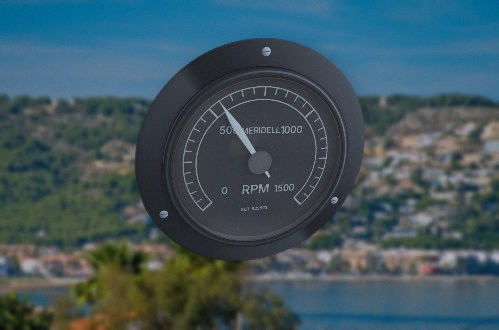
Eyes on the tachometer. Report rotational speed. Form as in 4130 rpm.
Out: 550 rpm
